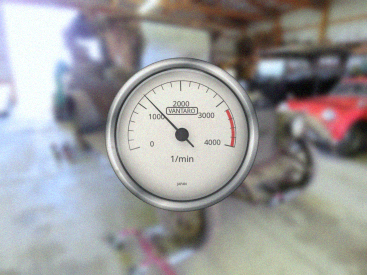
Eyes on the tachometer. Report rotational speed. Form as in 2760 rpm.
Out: 1200 rpm
